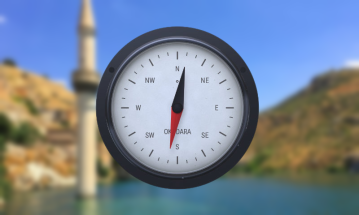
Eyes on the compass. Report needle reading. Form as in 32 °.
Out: 190 °
